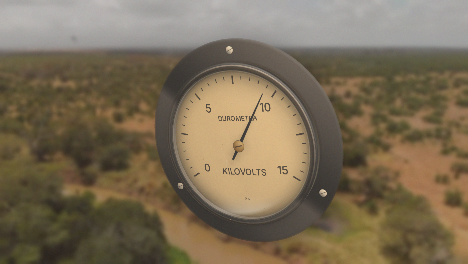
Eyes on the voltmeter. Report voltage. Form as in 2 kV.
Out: 9.5 kV
